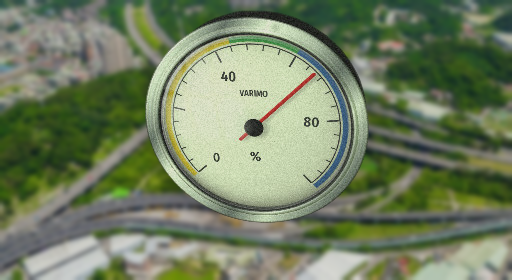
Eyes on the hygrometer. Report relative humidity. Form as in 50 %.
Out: 66 %
